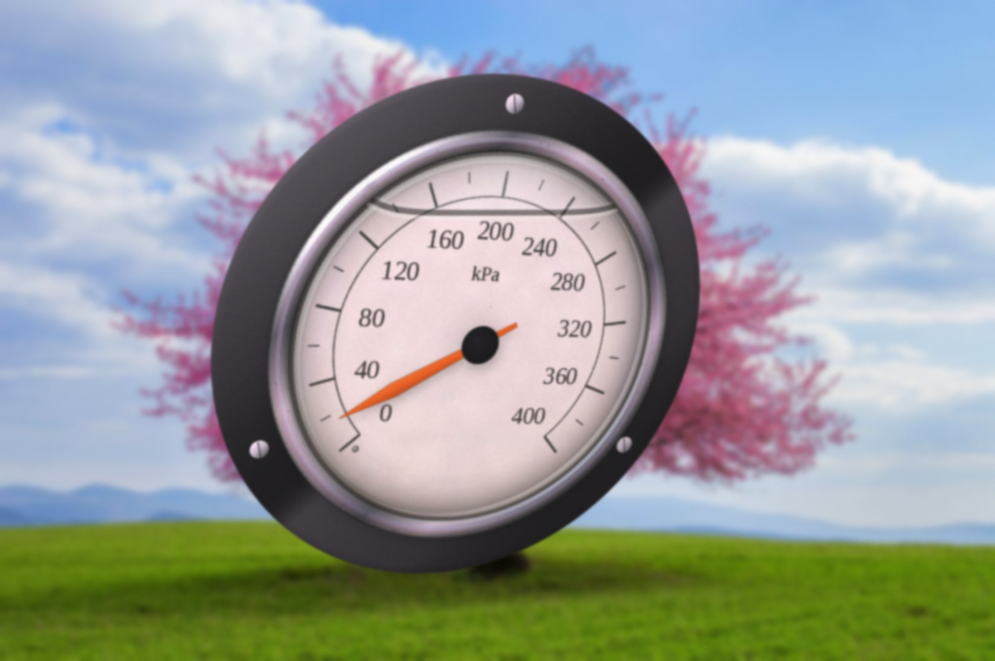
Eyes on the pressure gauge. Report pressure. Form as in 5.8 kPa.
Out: 20 kPa
